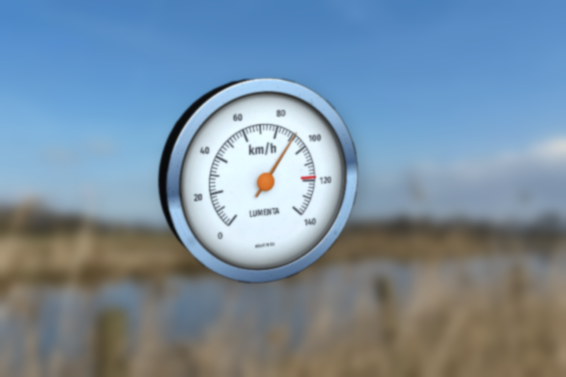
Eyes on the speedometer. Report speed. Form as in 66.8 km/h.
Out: 90 km/h
